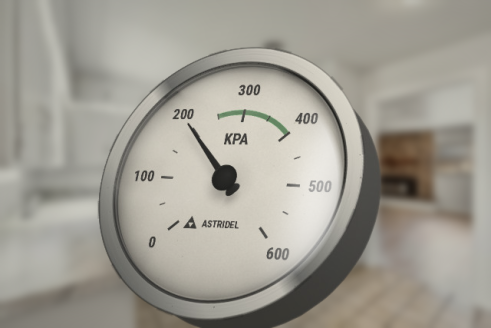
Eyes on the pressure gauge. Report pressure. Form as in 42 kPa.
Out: 200 kPa
